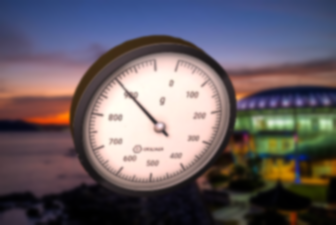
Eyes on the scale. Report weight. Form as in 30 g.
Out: 900 g
